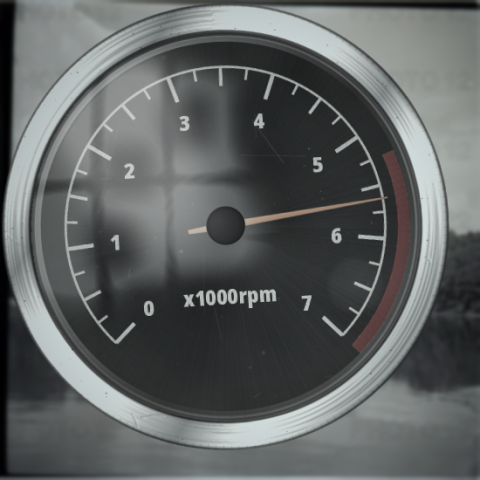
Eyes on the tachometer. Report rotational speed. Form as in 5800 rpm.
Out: 5625 rpm
